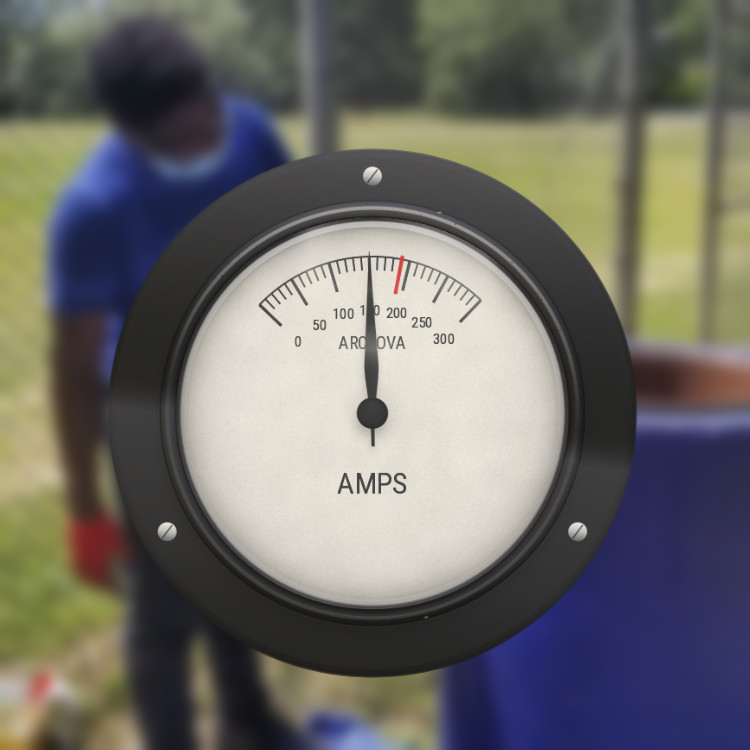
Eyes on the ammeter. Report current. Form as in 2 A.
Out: 150 A
